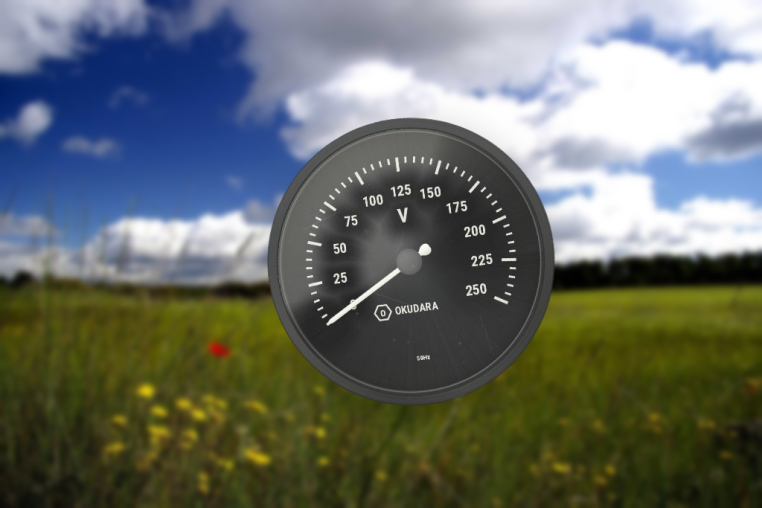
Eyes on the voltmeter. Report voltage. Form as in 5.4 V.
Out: 0 V
